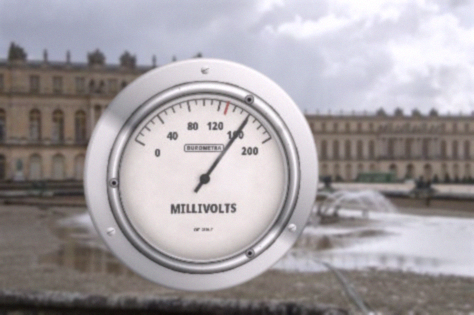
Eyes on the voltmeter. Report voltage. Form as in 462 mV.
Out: 160 mV
